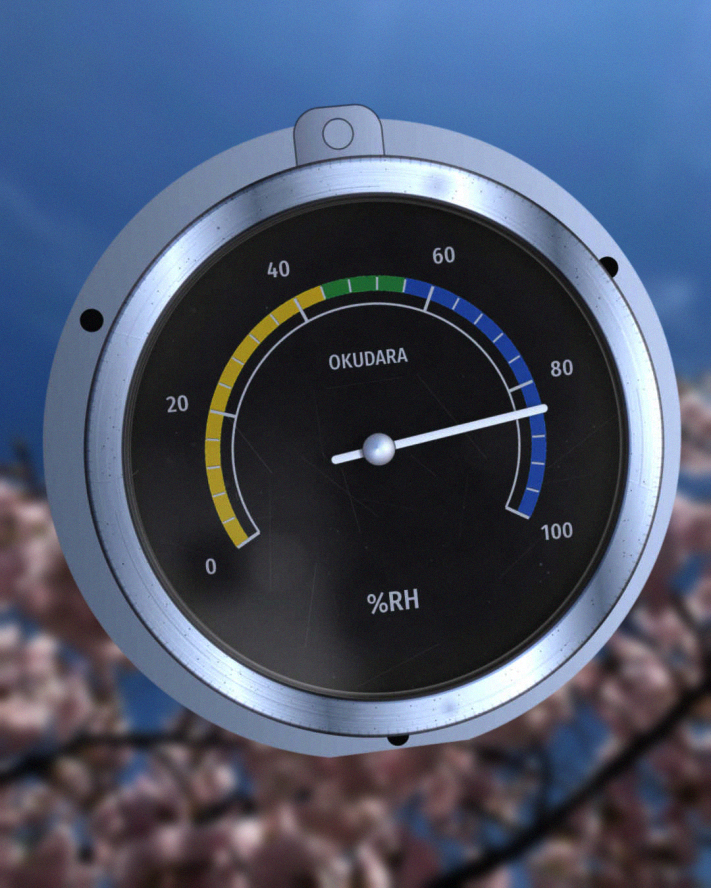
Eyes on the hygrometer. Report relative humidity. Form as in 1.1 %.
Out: 84 %
